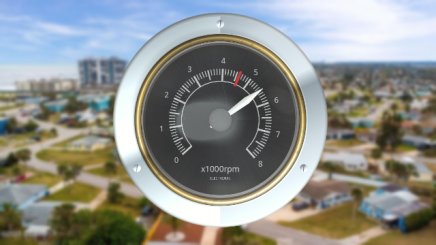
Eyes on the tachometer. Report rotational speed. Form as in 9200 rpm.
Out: 5500 rpm
